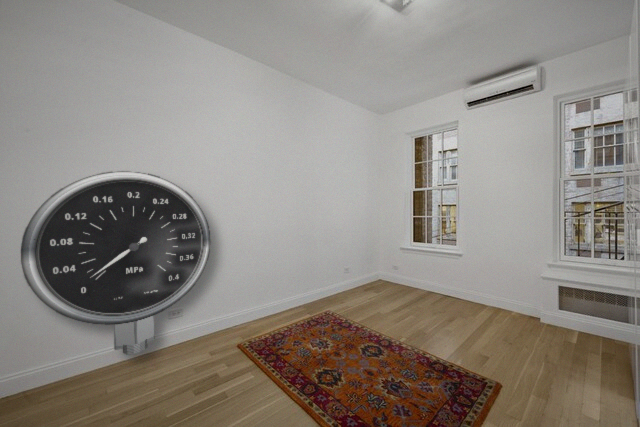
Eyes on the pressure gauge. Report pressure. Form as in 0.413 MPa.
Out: 0.01 MPa
